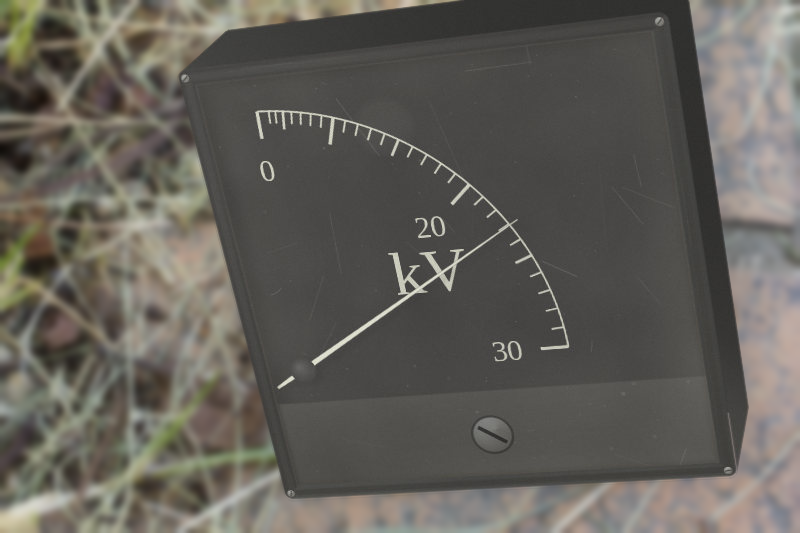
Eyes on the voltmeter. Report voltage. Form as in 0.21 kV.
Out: 23 kV
